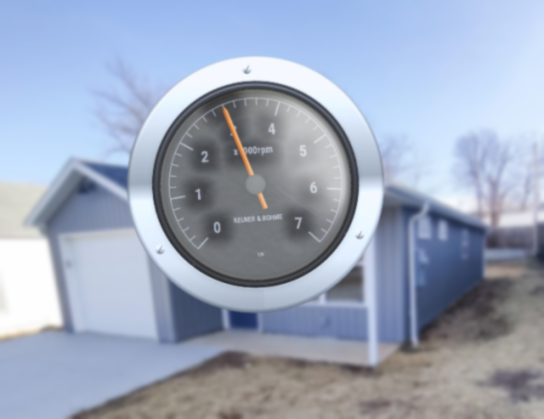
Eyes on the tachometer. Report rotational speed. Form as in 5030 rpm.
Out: 3000 rpm
